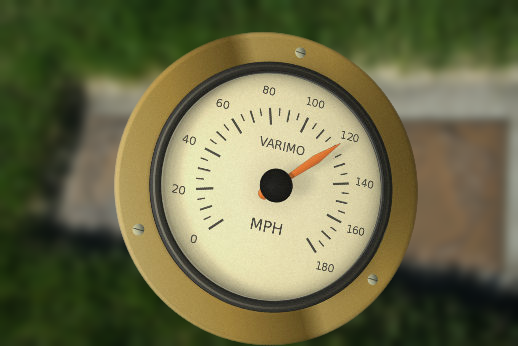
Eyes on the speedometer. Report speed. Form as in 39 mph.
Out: 120 mph
